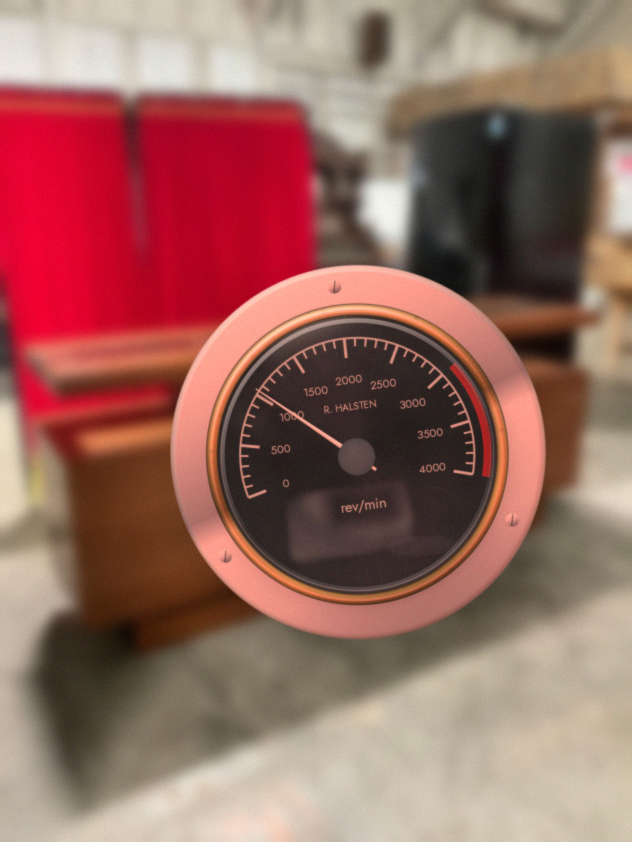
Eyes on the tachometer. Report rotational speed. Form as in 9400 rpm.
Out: 1050 rpm
